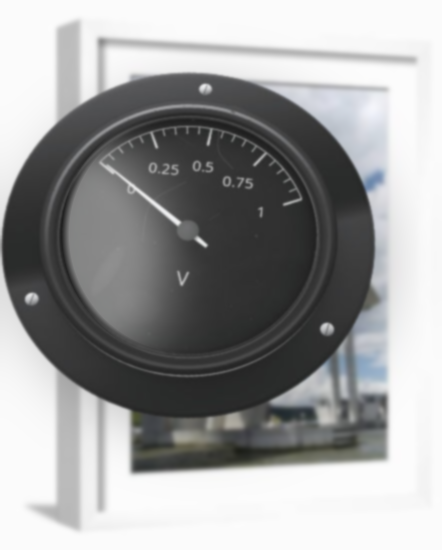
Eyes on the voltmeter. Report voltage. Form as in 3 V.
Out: 0 V
